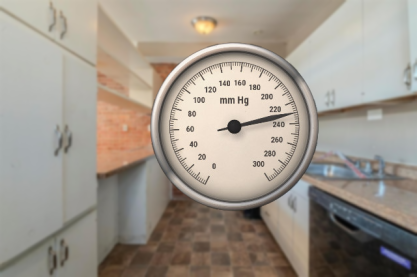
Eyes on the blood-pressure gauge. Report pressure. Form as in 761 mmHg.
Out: 230 mmHg
